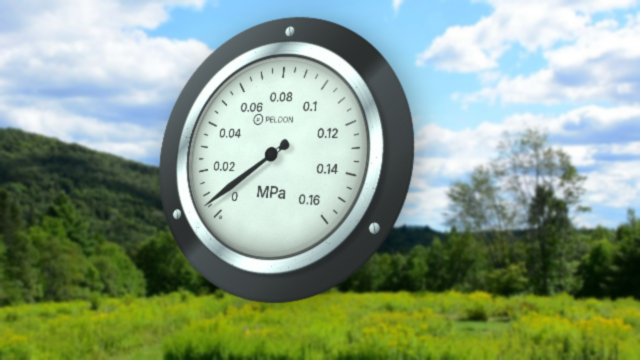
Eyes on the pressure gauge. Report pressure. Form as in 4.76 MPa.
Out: 0.005 MPa
